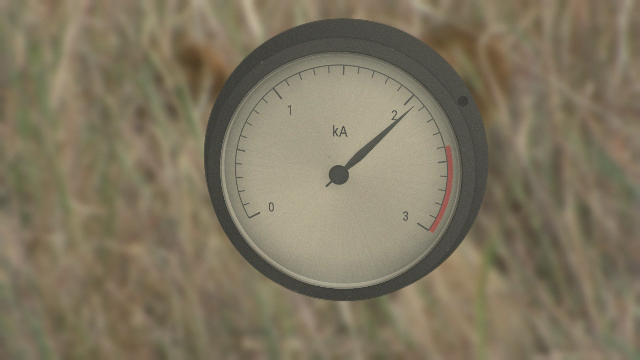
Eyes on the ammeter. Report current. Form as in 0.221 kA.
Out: 2.05 kA
